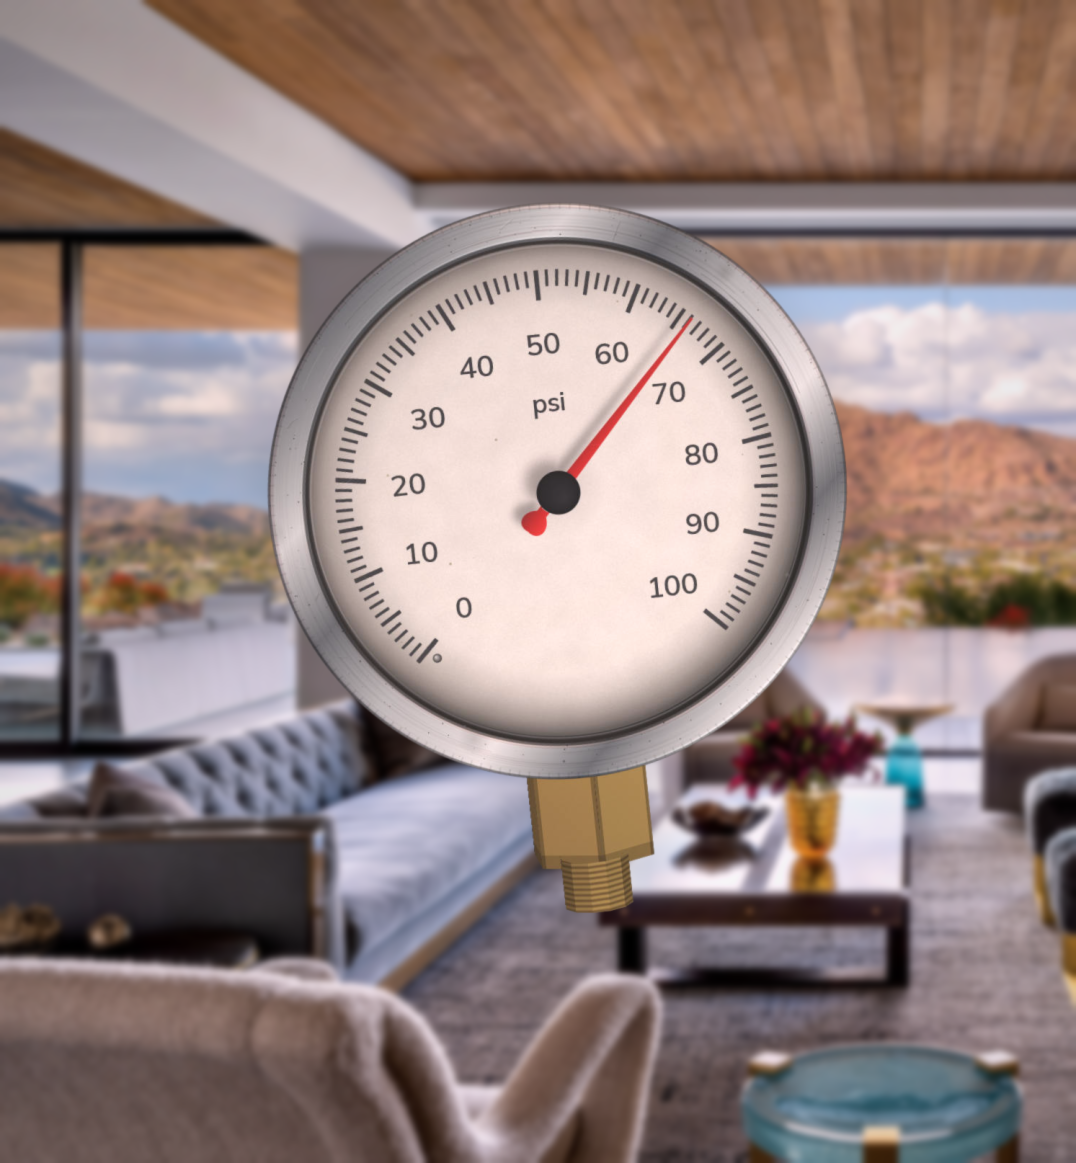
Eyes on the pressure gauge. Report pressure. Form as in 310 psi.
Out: 66 psi
